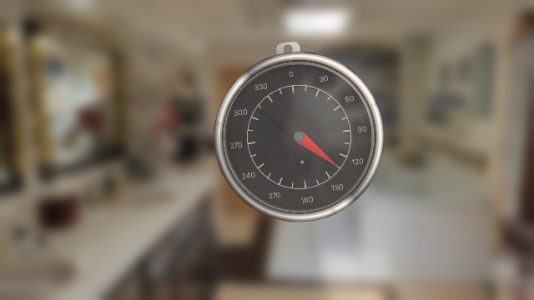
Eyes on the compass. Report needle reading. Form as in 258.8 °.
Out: 135 °
